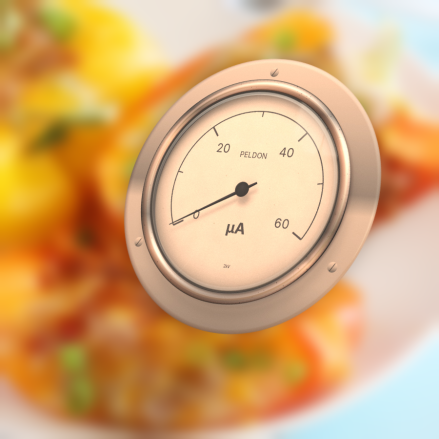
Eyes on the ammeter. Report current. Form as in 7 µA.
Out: 0 µA
